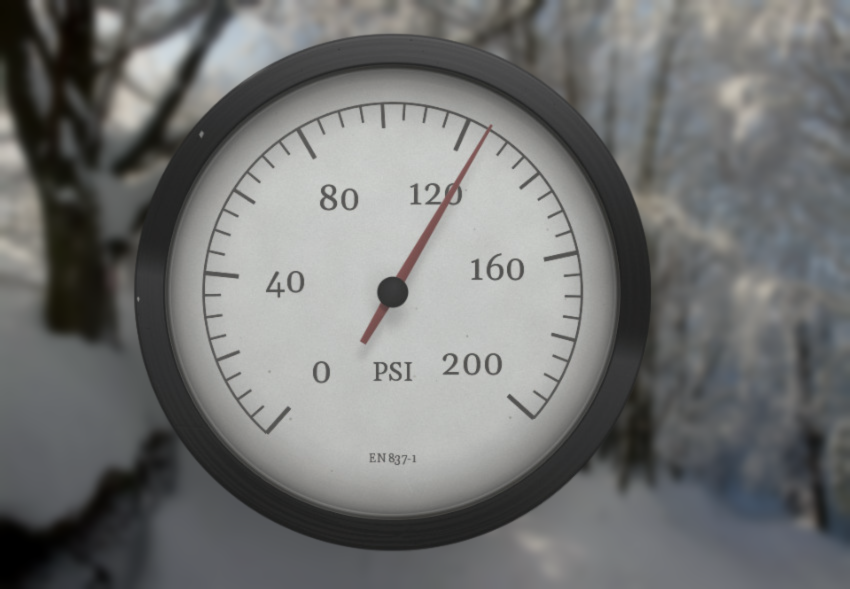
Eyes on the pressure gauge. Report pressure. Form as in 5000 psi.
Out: 125 psi
